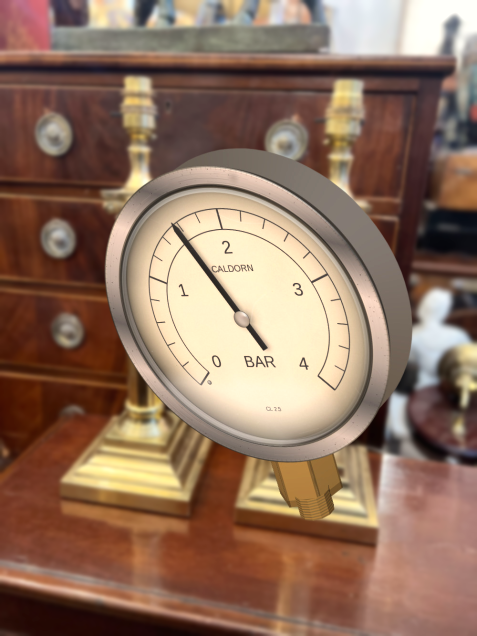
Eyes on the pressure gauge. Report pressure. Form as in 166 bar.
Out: 1.6 bar
